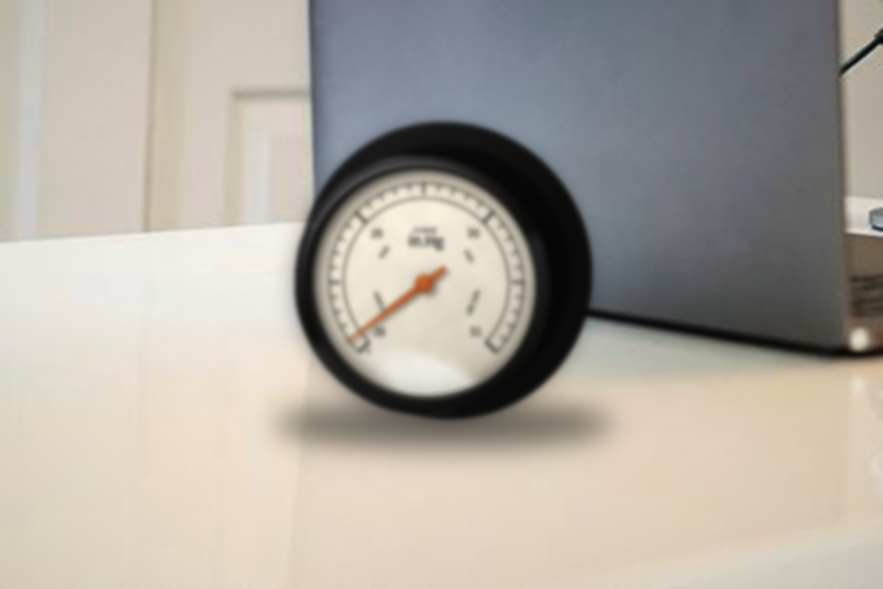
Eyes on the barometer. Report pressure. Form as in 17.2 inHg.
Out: 28.1 inHg
